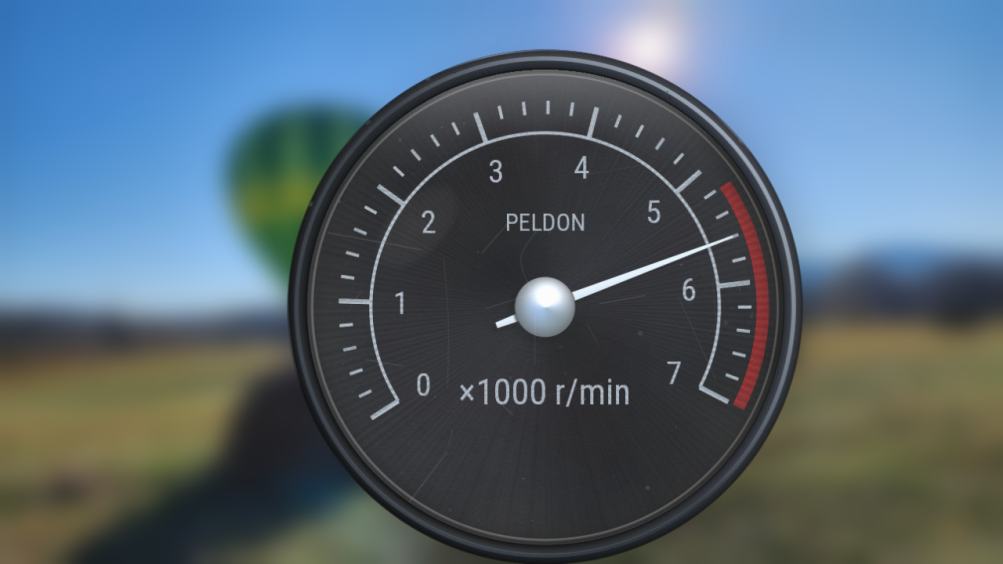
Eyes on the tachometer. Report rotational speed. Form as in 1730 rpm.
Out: 5600 rpm
